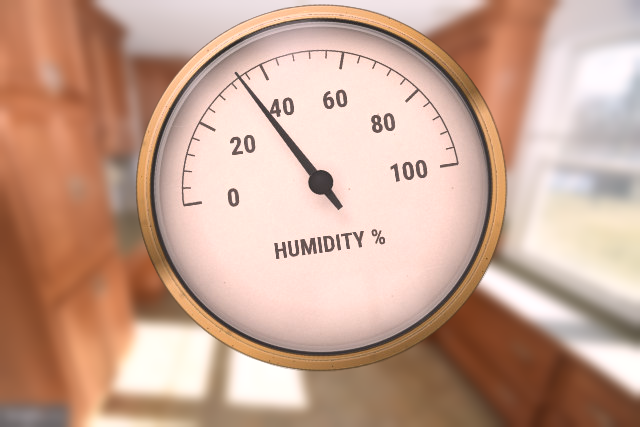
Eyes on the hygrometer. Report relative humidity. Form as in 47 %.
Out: 34 %
